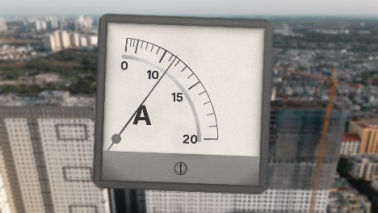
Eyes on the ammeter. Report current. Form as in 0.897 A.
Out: 11.5 A
